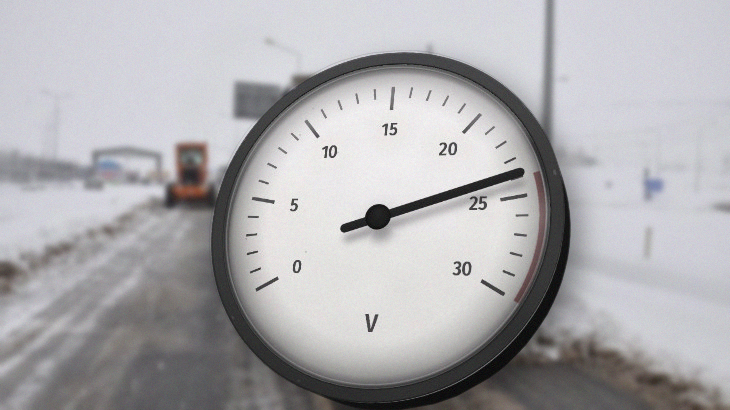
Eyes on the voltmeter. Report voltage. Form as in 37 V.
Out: 24 V
